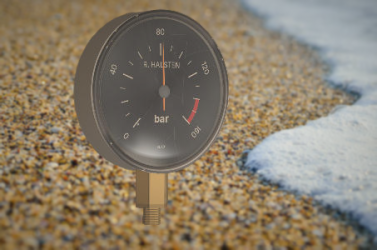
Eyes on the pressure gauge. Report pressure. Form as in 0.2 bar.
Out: 80 bar
